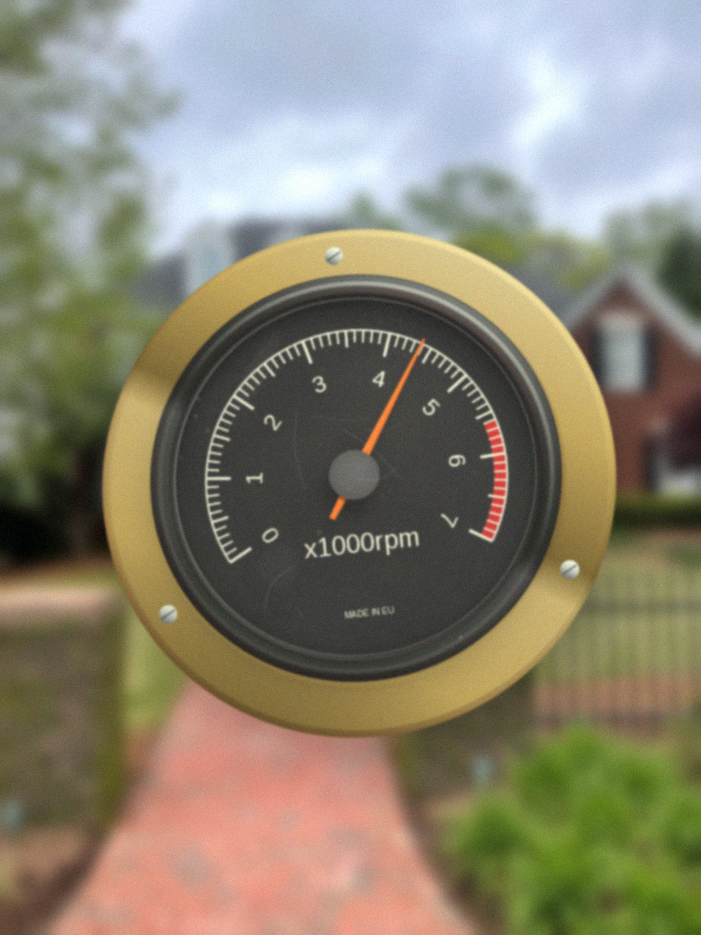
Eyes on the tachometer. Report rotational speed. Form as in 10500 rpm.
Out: 4400 rpm
